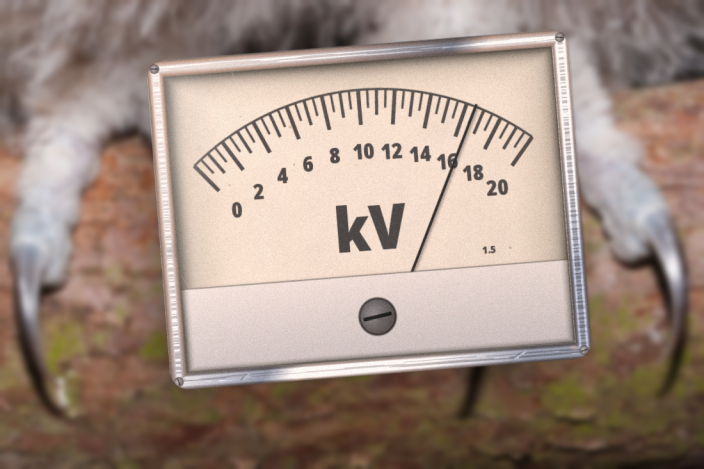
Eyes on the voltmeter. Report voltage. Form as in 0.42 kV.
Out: 16.5 kV
